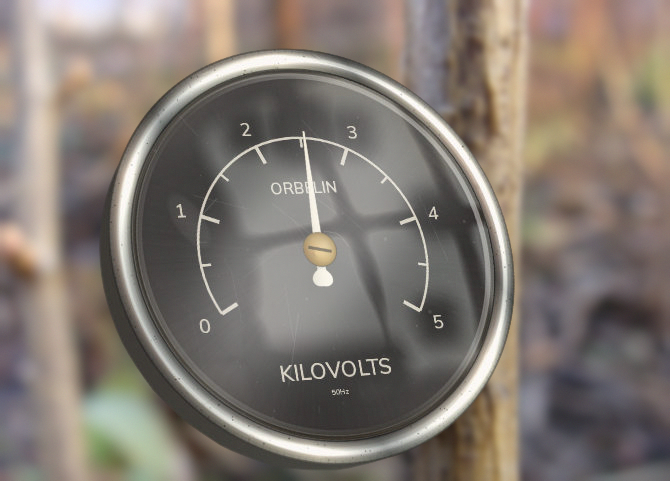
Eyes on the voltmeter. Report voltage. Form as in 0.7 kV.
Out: 2.5 kV
